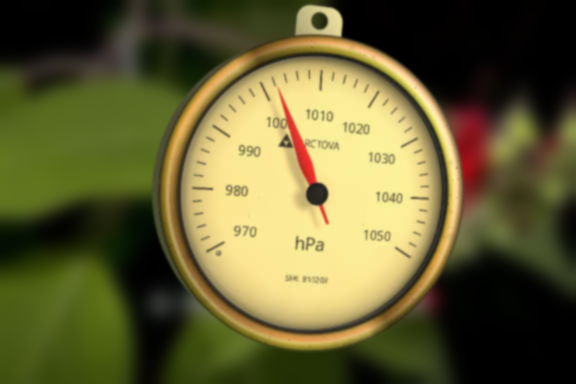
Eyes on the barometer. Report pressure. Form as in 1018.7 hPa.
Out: 1002 hPa
